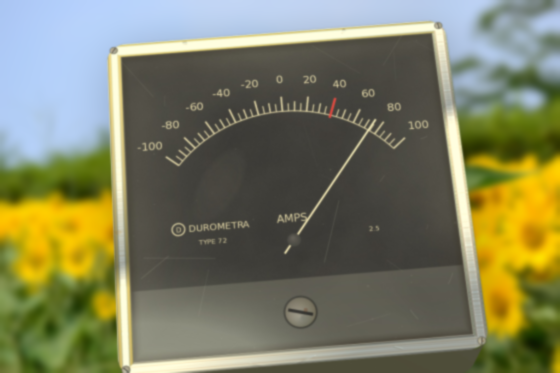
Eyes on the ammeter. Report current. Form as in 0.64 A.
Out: 75 A
